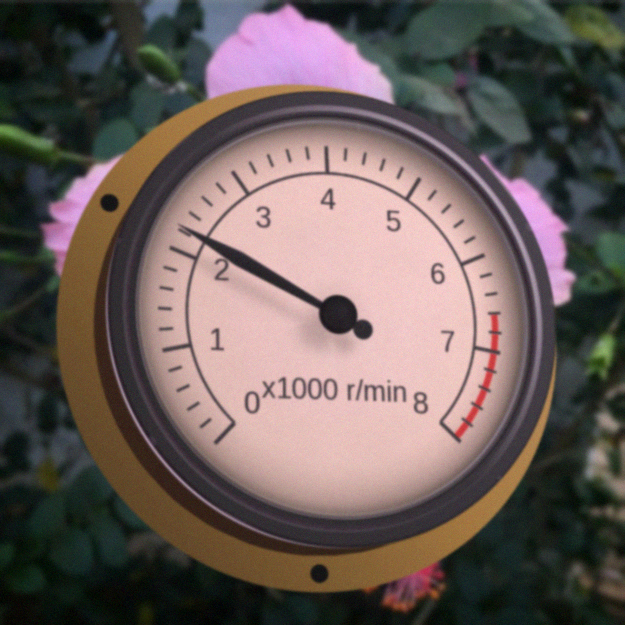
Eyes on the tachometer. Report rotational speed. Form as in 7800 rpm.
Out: 2200 rpm
